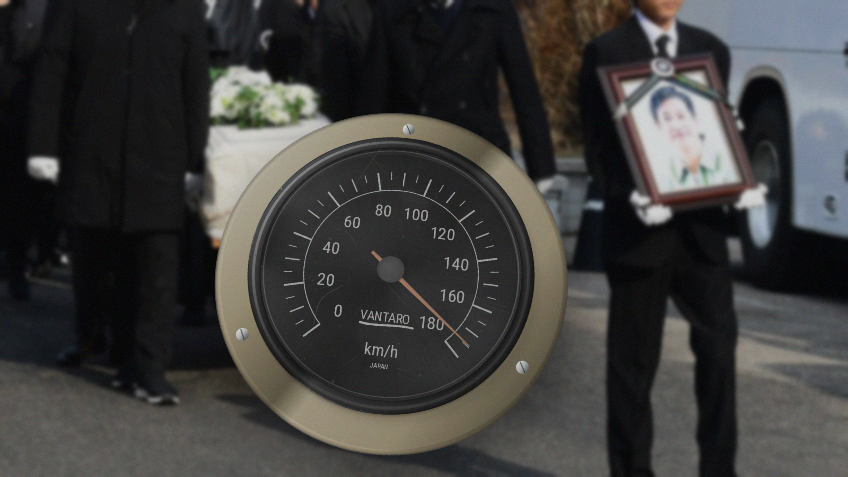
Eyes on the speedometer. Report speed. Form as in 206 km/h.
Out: 175 km/h
